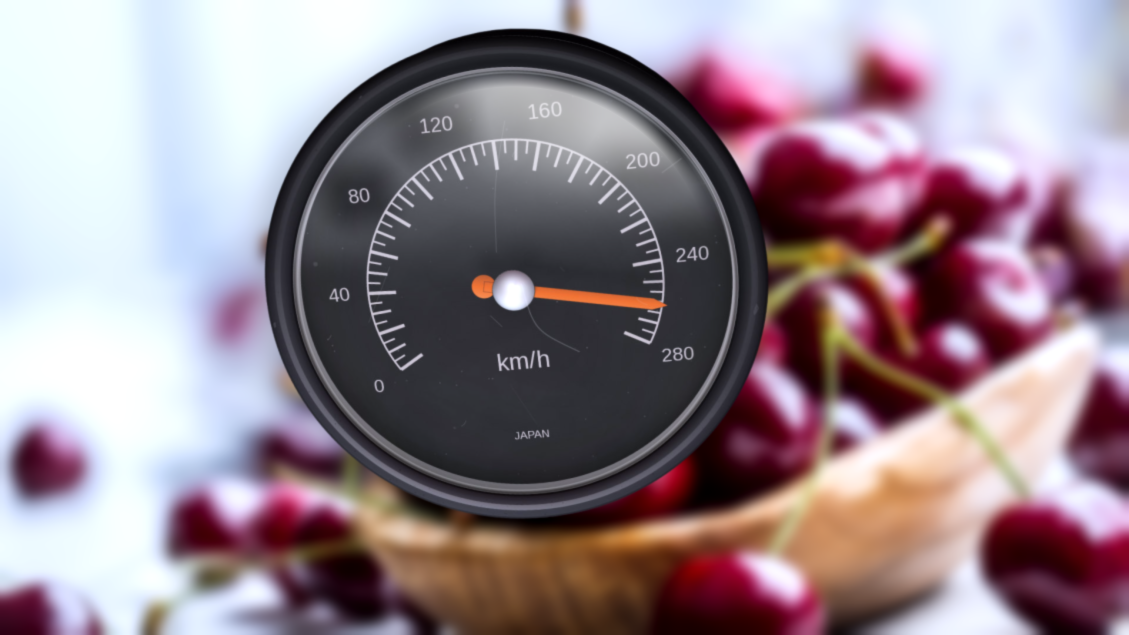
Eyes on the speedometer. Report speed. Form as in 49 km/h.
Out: 260 km/h
